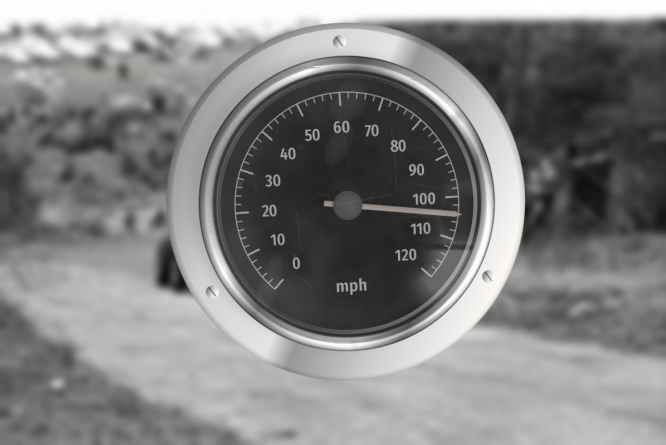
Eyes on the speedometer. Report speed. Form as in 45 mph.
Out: 104 mph
